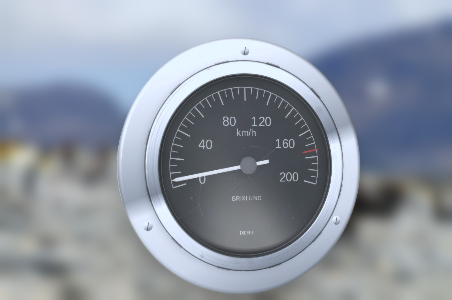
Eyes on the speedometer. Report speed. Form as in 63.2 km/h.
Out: 5 km/h
